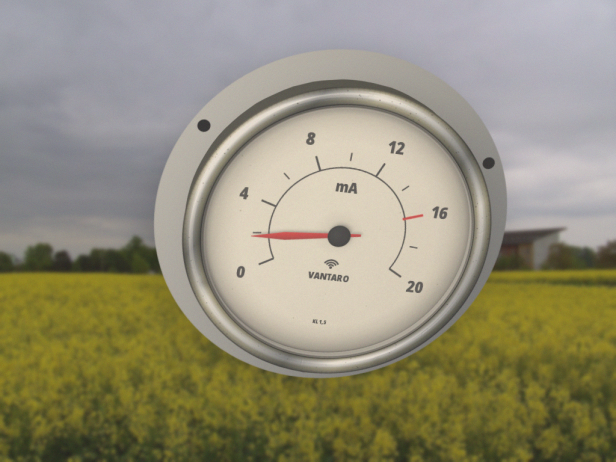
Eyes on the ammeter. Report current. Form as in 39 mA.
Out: 2 mA
